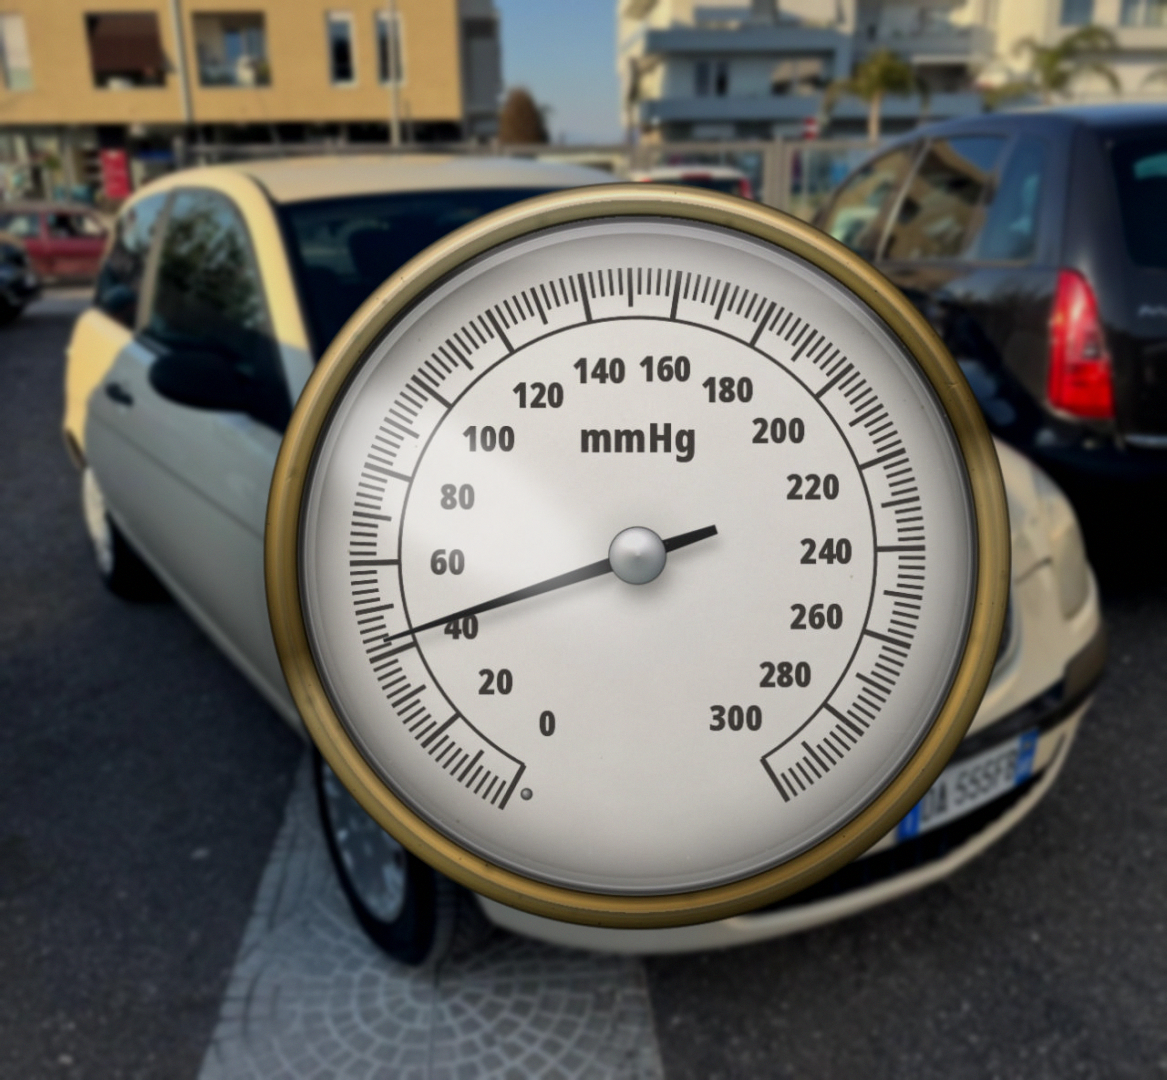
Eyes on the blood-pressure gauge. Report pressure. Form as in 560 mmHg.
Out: 43 mmHg
